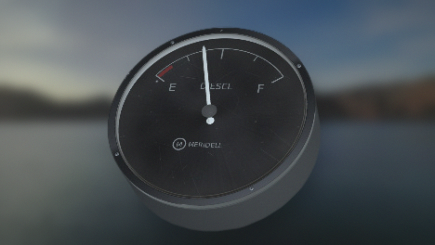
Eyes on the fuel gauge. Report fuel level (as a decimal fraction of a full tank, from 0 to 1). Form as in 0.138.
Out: 0.375
